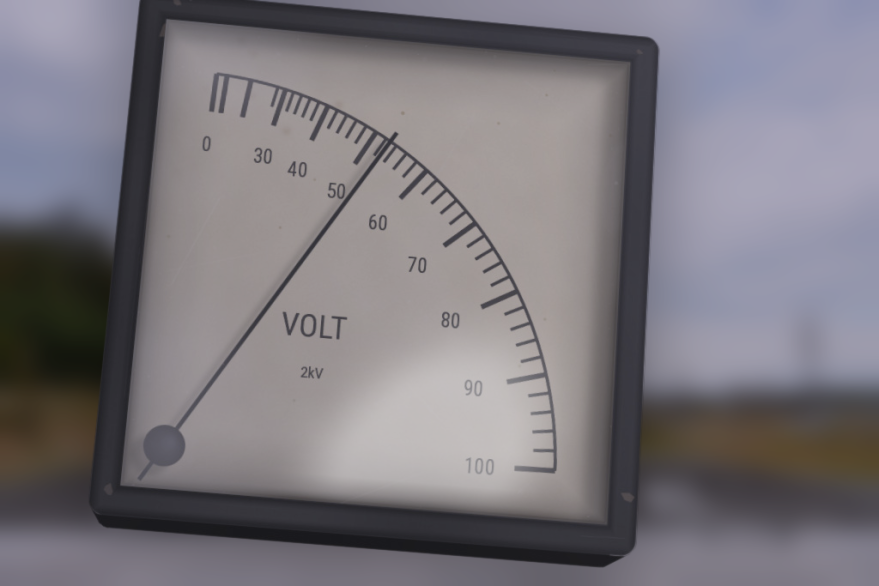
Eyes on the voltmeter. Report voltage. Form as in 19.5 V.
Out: 53 V
